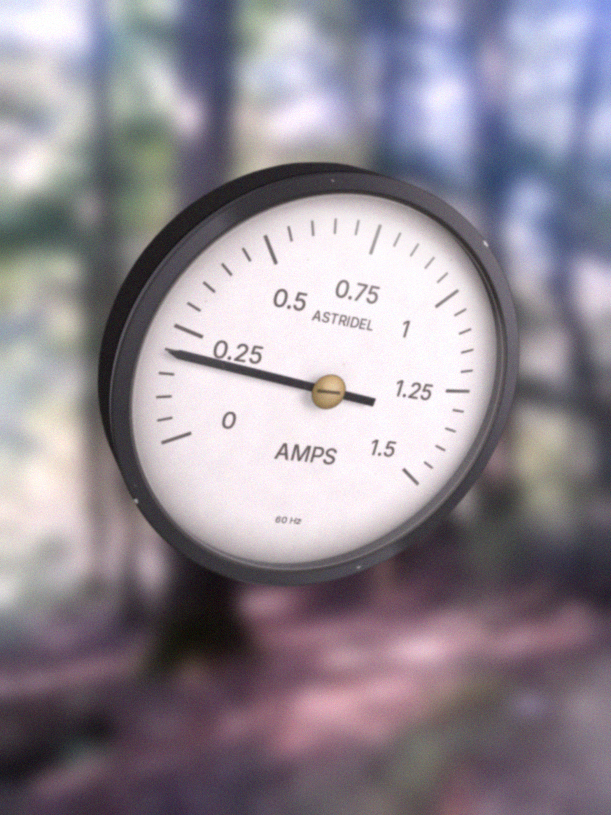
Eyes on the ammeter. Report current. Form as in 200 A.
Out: 0.2 A
